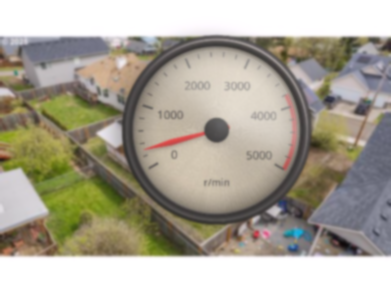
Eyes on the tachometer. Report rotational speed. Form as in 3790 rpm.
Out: 300 rpm
